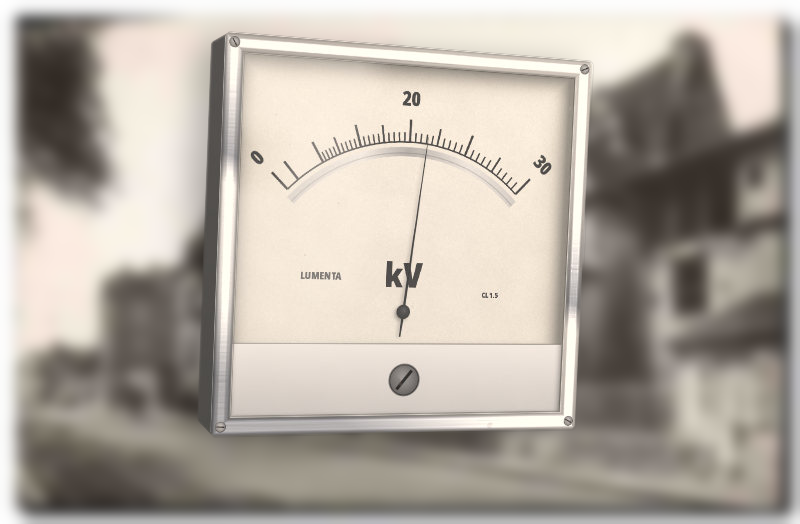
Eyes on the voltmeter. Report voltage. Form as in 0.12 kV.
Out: 21.5 kV
